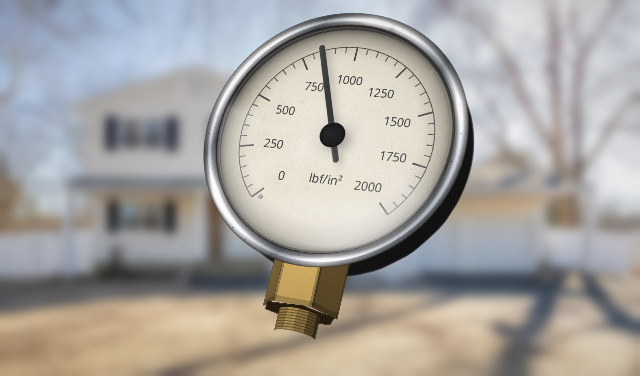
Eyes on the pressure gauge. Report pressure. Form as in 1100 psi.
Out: 850 psi
